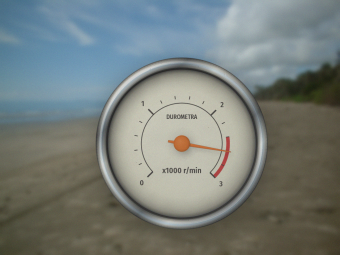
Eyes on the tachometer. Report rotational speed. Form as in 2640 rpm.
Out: 2600 rpm
